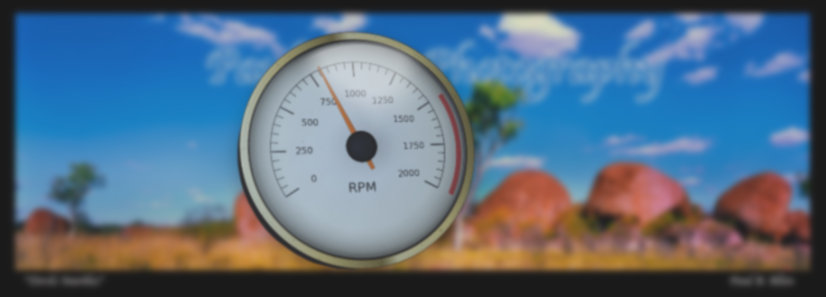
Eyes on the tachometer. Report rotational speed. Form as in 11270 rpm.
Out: 800 rpm
